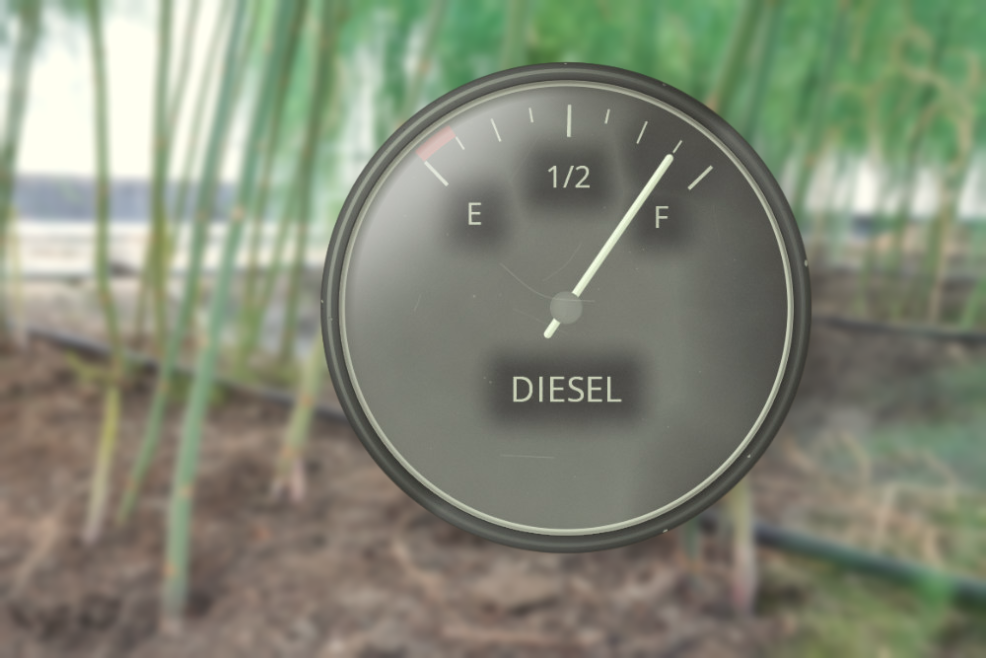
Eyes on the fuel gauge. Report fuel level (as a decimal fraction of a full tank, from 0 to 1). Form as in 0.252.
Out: 0.875
